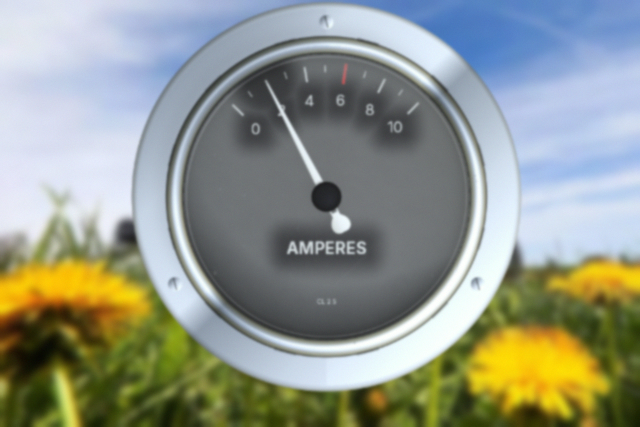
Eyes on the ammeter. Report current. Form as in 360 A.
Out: 2 A
